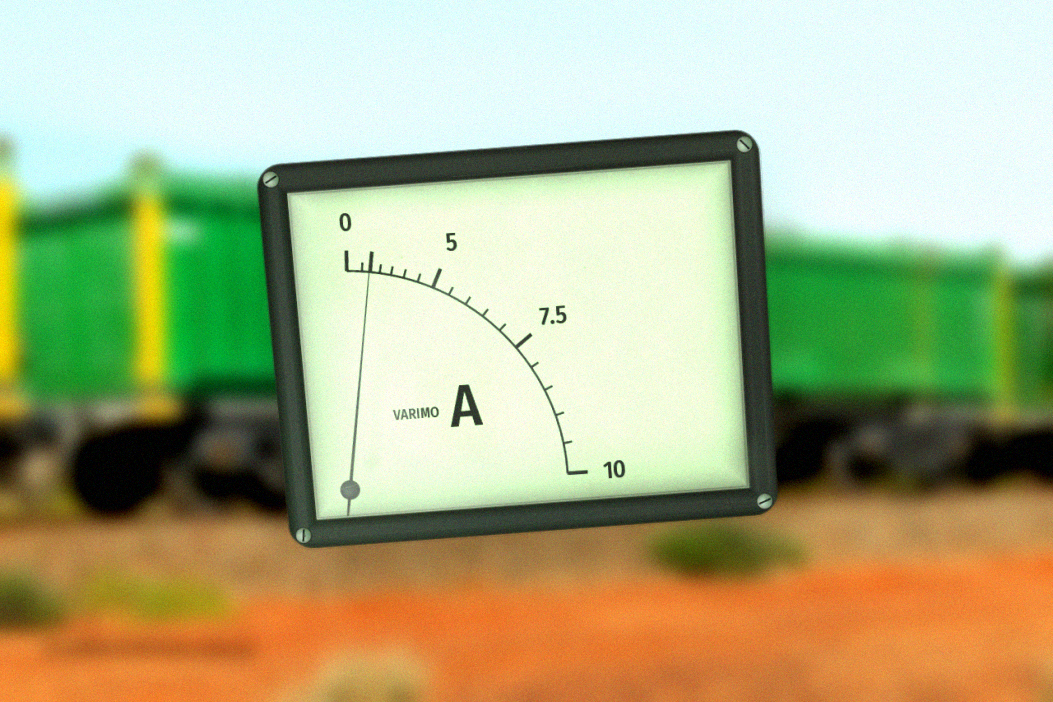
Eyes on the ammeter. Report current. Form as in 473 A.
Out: 2.5 A
